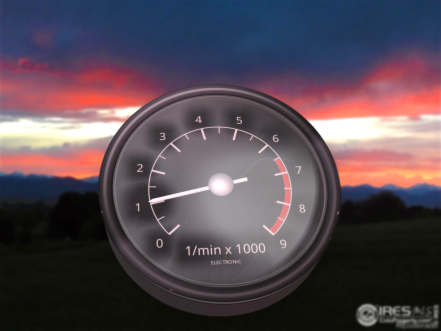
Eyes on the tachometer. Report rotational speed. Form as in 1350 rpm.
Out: 1000 rpm
